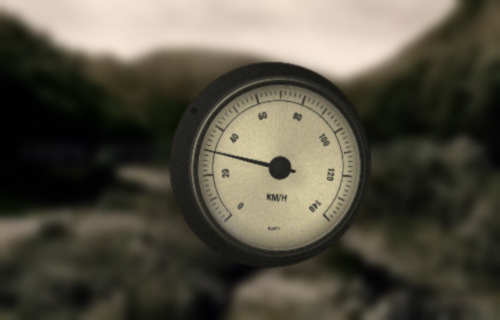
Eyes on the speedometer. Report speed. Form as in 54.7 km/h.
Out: 30 km/h
